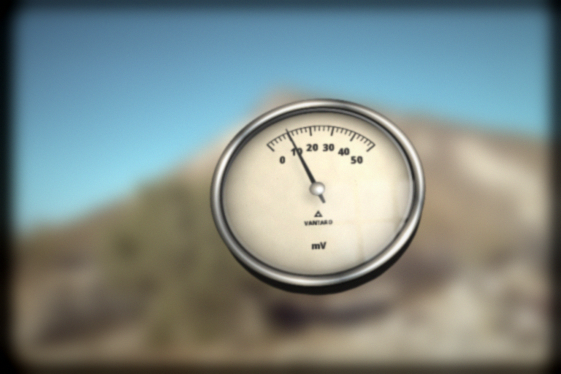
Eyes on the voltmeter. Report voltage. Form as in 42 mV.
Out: 10 mV
